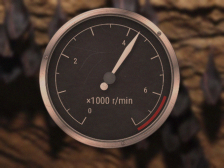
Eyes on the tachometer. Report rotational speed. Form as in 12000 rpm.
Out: 4250 rpm
